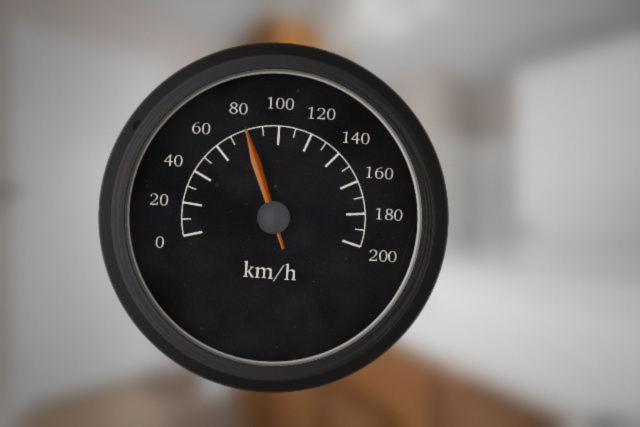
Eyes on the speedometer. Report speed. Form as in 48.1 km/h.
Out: 80 km/h
